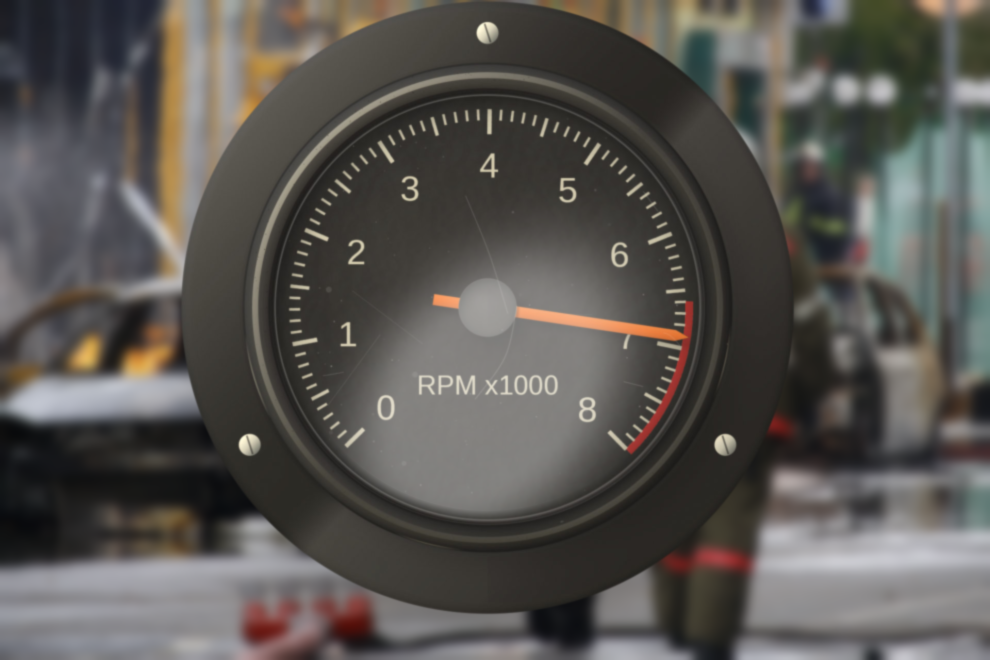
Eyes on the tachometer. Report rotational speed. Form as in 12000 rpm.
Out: 6900 rpm
